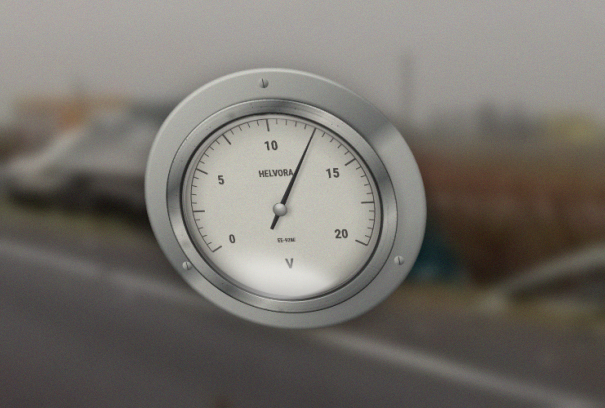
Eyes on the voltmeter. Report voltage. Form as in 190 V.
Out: 12.5 V
